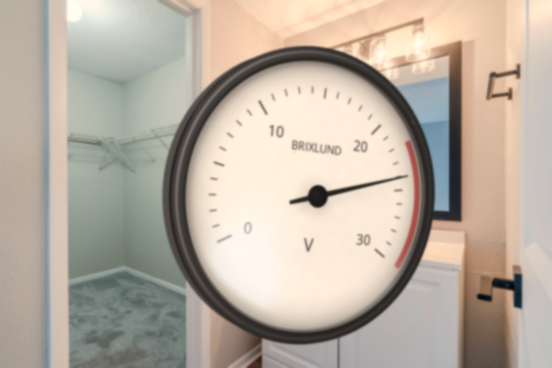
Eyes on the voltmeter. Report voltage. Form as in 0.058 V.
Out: 24 V
